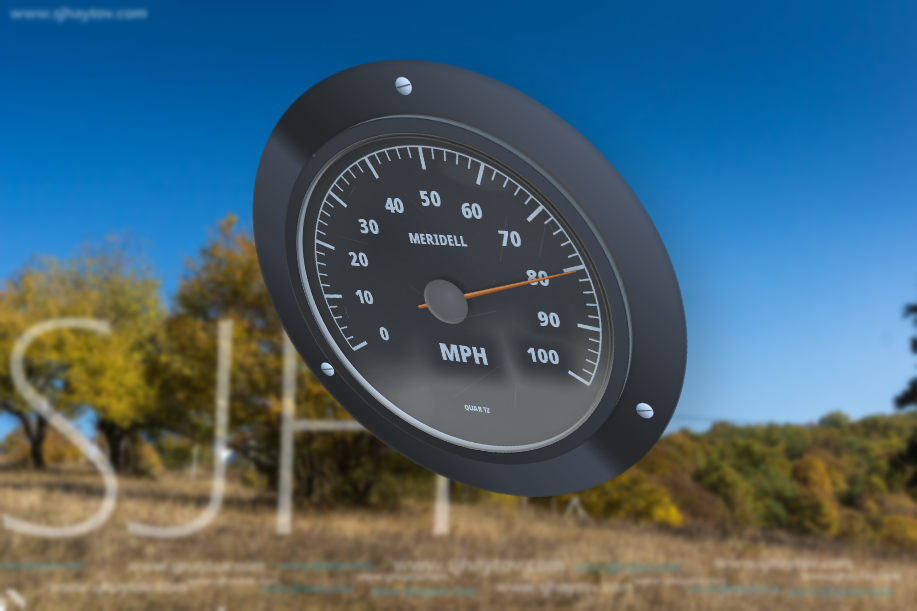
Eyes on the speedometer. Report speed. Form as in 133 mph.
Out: 80 mph
